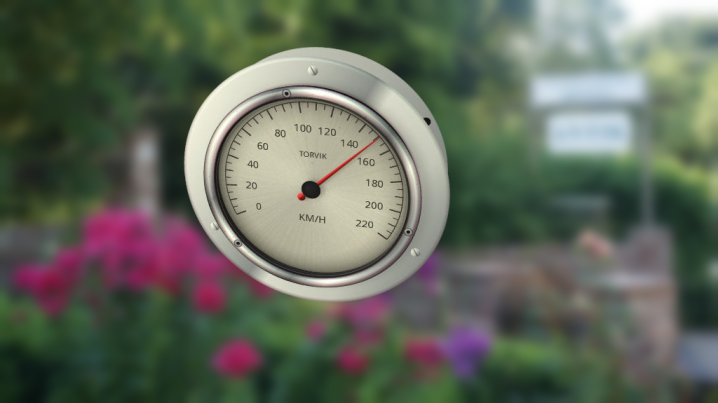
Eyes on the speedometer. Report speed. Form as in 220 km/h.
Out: 150 km/h
